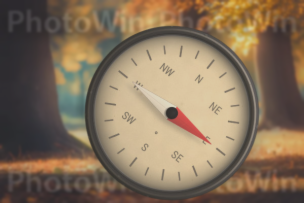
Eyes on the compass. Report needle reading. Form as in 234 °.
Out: 90 °
